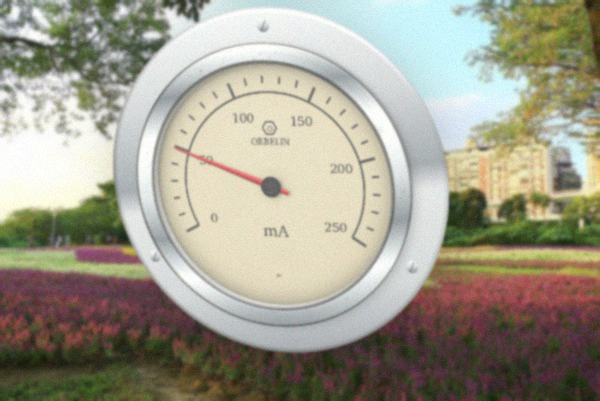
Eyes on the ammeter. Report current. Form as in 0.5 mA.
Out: 50 mA
